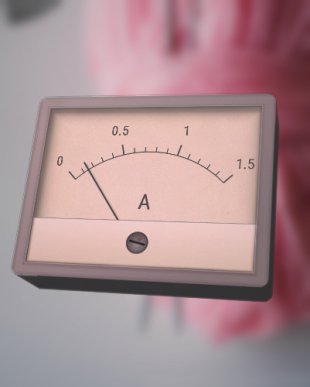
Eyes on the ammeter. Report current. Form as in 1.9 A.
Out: 0.15 A
